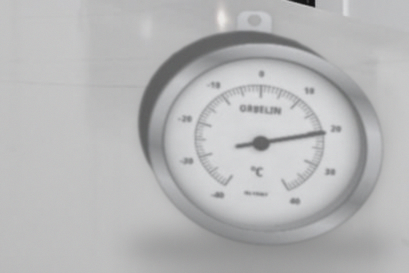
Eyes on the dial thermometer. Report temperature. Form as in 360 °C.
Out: 20 °C
